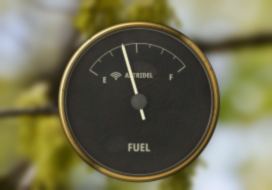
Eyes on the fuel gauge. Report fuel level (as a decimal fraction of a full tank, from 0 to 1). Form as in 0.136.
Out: 0.375
